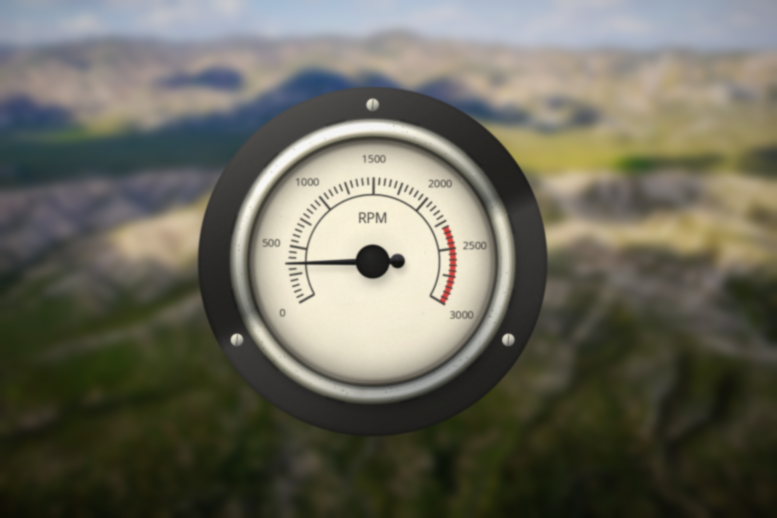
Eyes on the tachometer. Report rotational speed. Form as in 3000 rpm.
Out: 350 rpm
